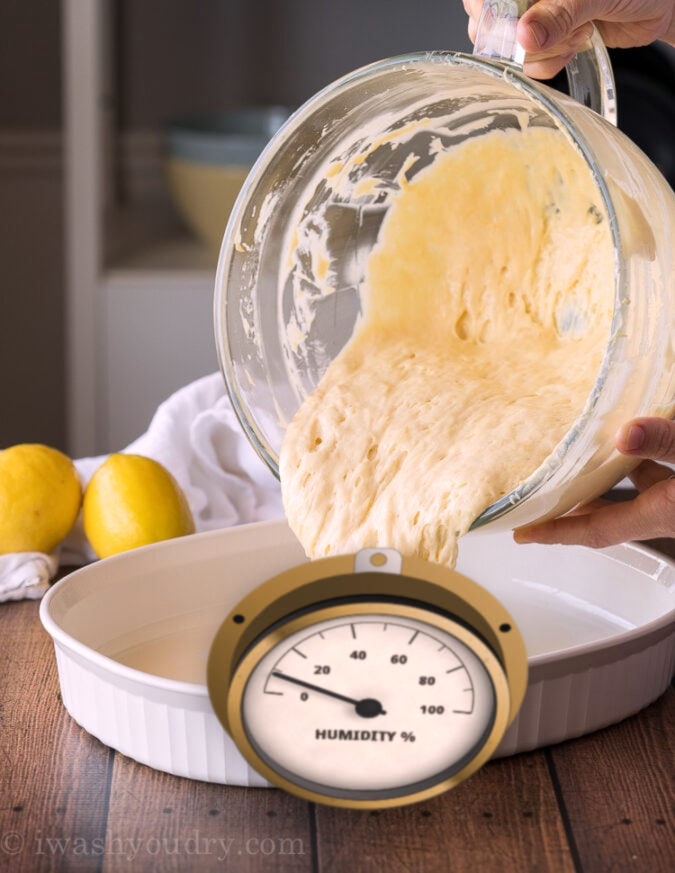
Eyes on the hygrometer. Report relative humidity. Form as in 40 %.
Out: 10 %
